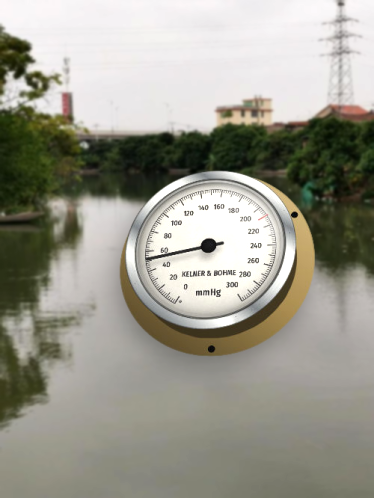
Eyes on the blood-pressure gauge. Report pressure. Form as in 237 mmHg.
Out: 50 mmHg
